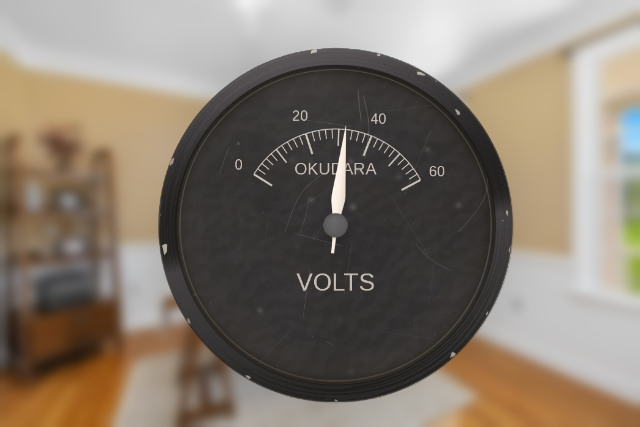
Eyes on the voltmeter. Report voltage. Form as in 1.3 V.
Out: 32 V
